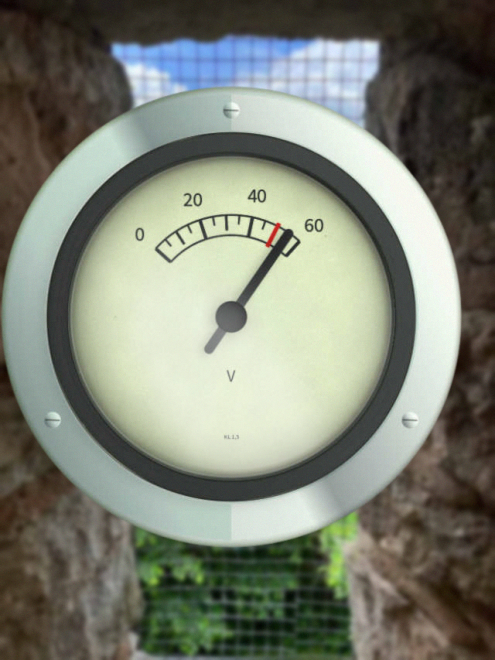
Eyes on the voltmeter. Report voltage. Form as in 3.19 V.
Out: 55 V
